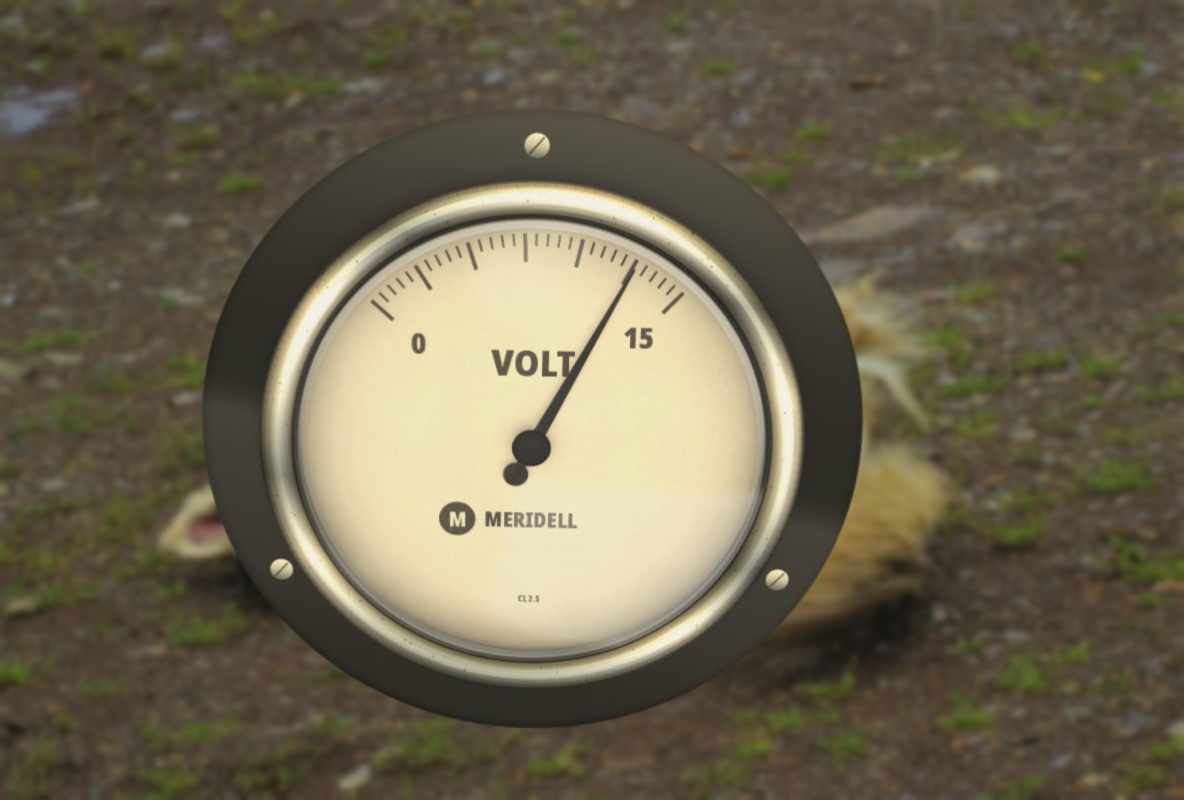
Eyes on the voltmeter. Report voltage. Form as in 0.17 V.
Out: 12.5 V
